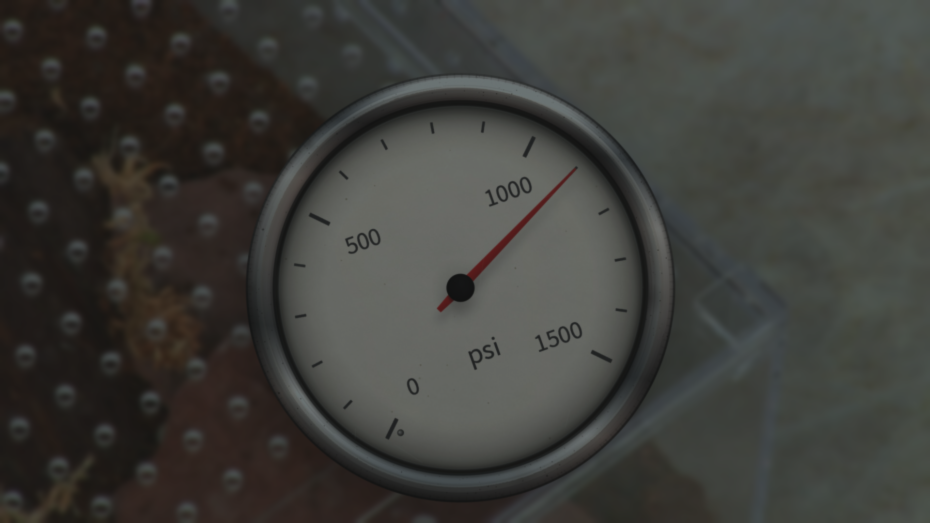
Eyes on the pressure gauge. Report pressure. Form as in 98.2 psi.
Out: 1100 psi
